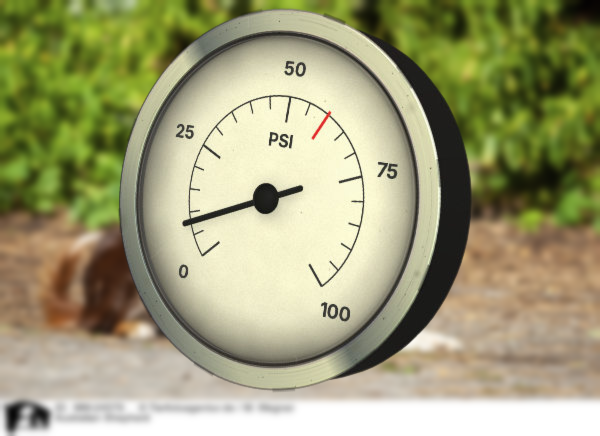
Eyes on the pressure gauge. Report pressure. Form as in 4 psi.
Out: 7.5 psi
